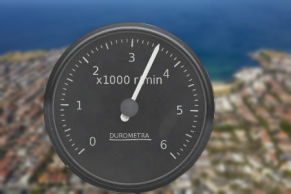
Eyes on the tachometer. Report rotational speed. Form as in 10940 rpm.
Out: 3500 rpm
